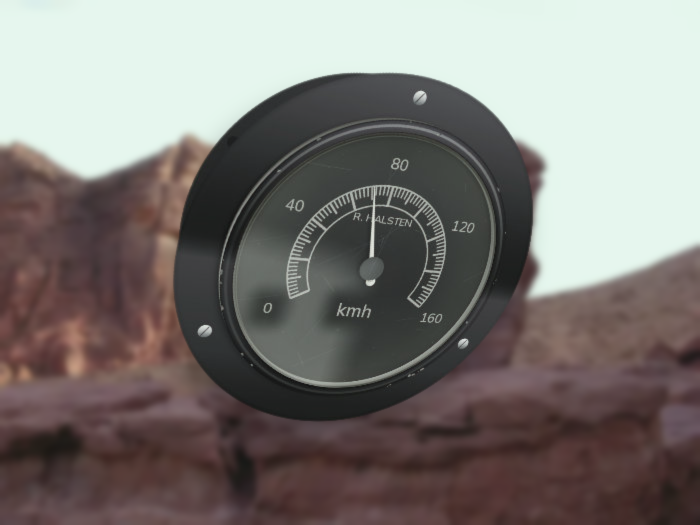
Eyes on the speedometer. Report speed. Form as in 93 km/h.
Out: 70 km/h
